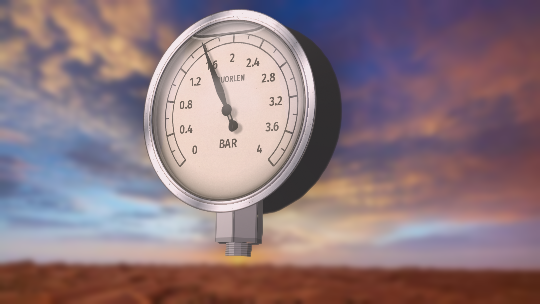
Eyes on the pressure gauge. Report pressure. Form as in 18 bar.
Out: 1.6 bar
